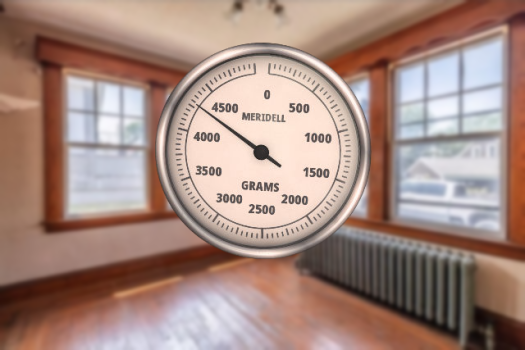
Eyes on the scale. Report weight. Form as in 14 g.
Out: 4300 g
